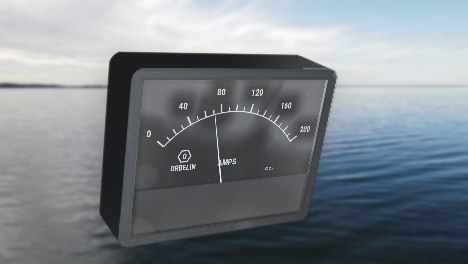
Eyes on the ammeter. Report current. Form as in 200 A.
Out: 70 A
